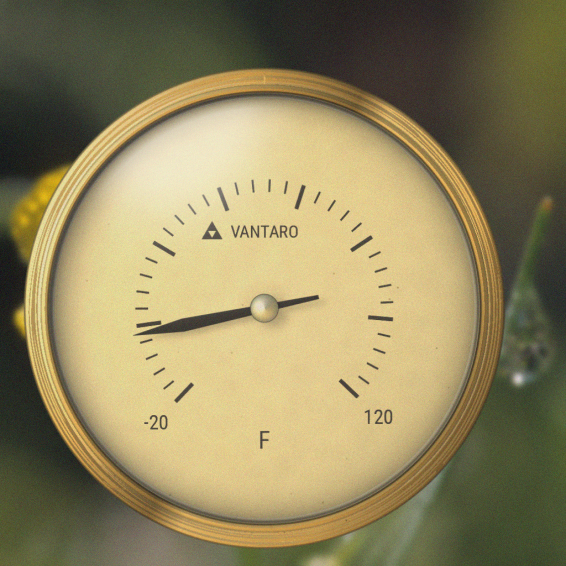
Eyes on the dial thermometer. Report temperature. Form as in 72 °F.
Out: -2 °F
